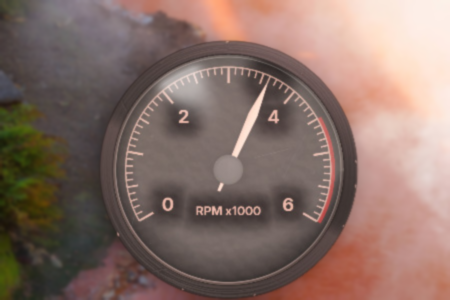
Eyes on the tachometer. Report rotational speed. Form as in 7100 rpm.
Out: 3600 rpm
